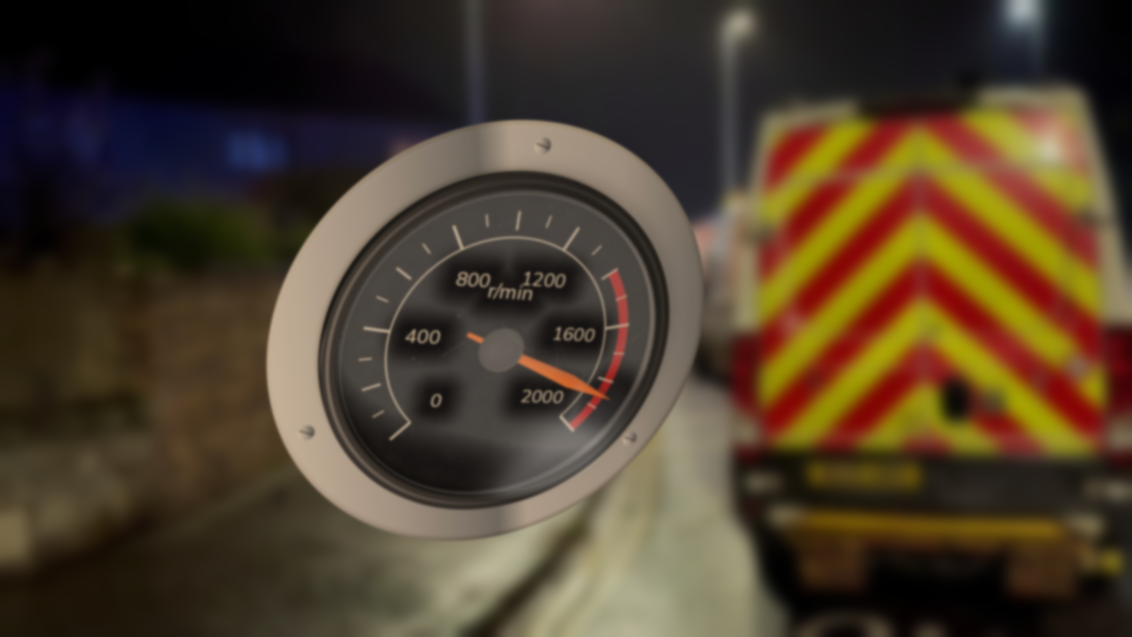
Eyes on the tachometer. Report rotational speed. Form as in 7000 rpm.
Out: 1850 rpm
